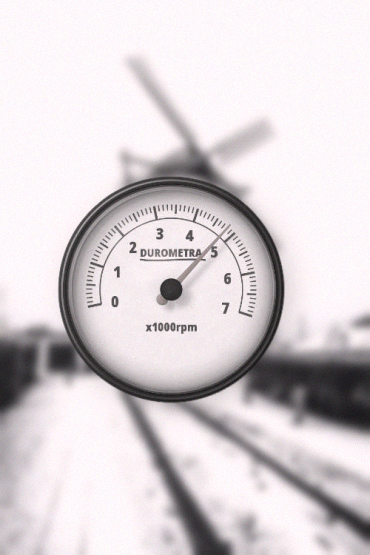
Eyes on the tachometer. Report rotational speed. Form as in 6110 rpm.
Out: 4800 rpm
